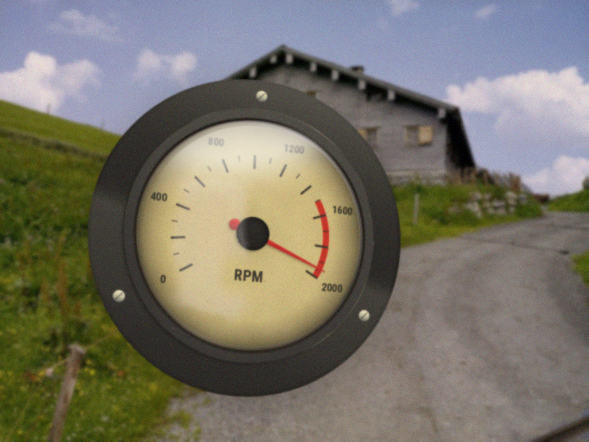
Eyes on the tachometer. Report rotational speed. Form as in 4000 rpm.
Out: 1950 rpm
